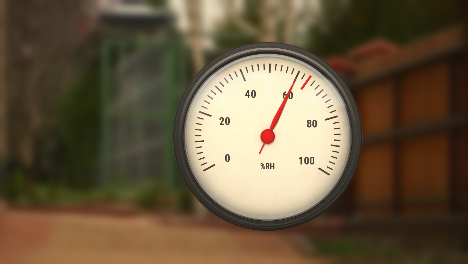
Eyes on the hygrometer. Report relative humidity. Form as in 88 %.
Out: 60 %
